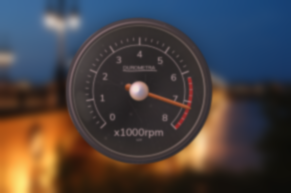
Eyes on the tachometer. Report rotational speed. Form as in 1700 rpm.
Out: 7200 rpm
